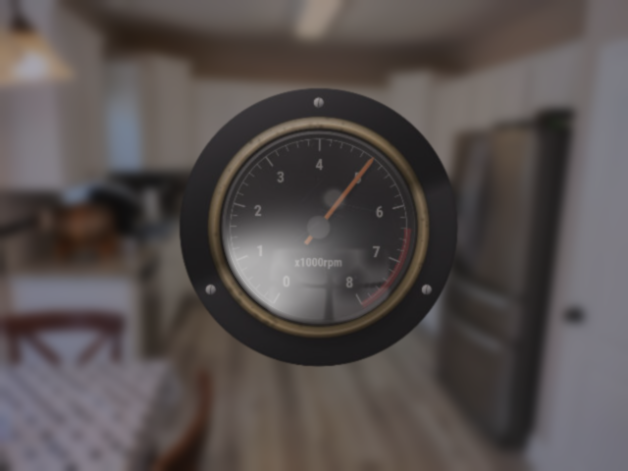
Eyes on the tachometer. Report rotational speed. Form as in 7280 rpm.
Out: 5000 rpm
